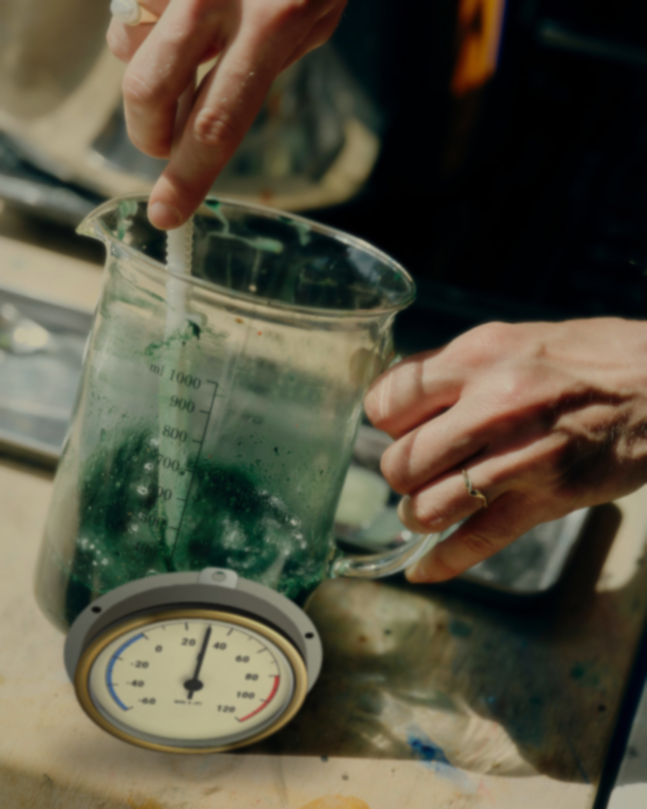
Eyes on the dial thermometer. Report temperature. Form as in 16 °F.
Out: 30 °F
